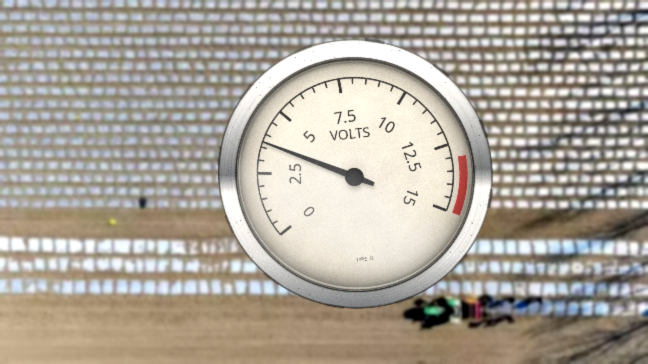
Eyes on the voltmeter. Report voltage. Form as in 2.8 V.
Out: 3.75 V
